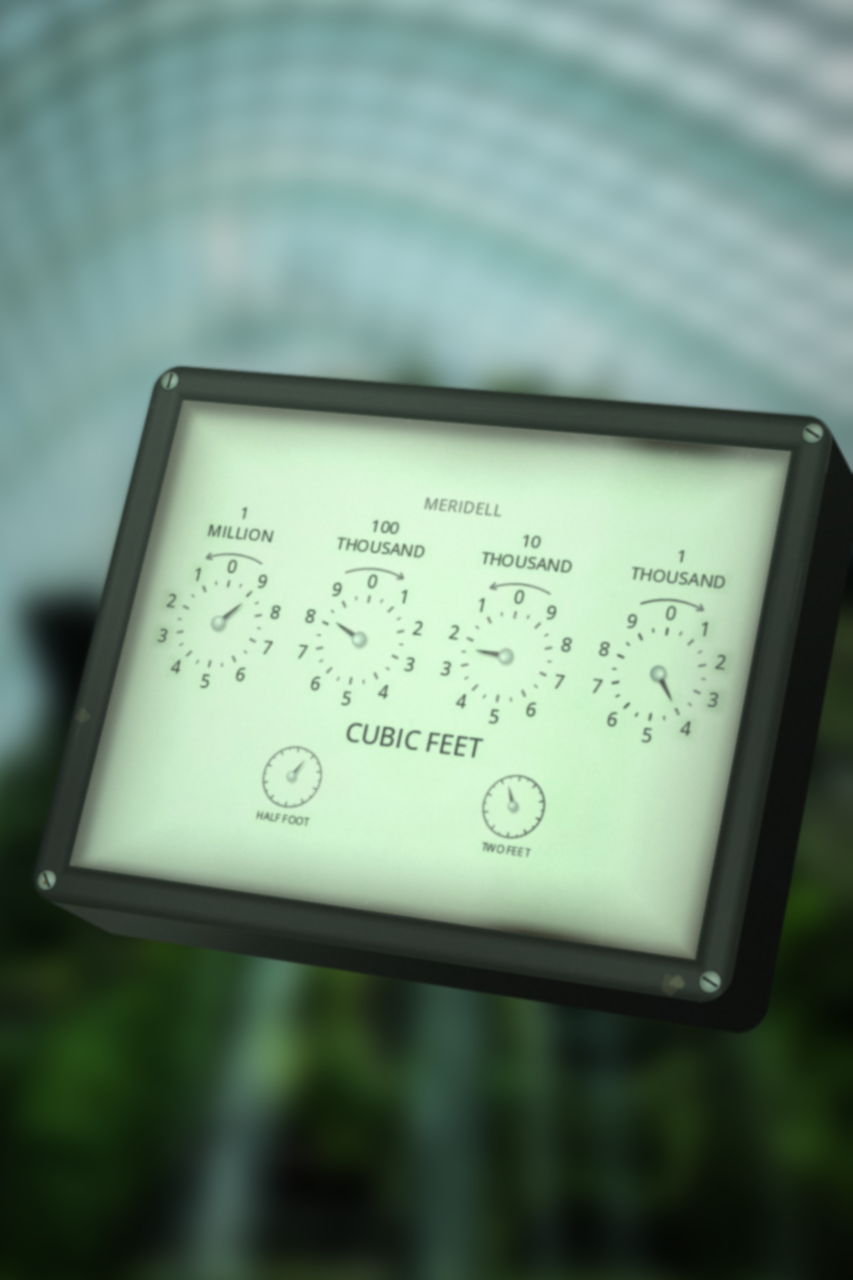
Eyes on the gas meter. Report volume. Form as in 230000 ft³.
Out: 882400 ft³
